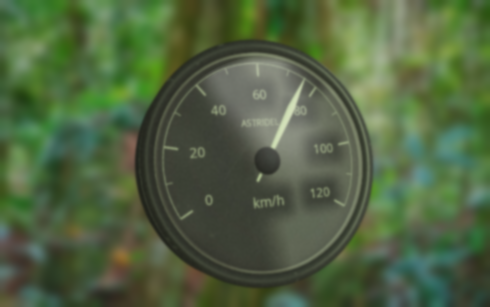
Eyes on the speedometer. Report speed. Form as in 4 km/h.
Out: 75 km/h
